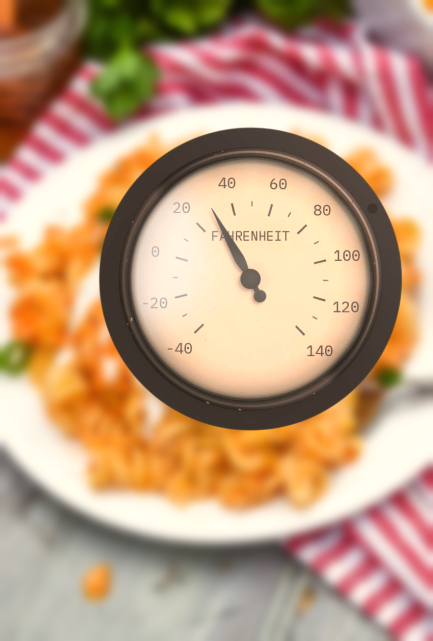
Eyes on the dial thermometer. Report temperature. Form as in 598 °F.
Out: 30 °F
